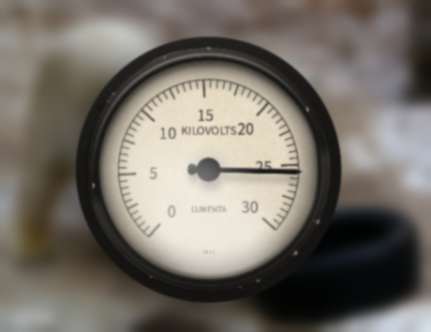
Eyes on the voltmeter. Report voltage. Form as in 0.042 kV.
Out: 25.5 kV
